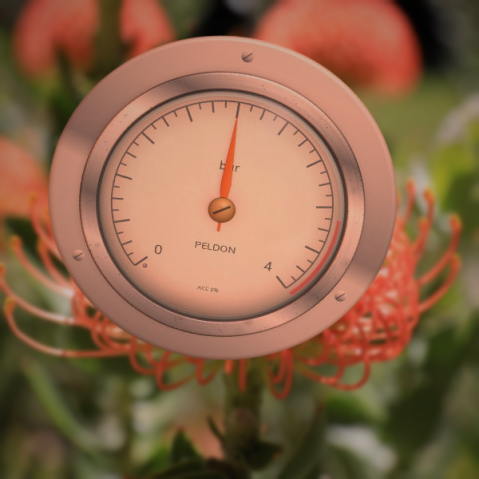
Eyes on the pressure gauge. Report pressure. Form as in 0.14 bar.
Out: 2 bar
